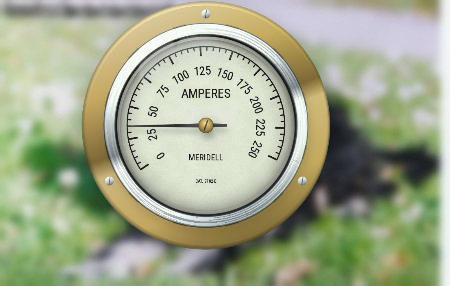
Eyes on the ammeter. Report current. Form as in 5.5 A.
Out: 35 A
